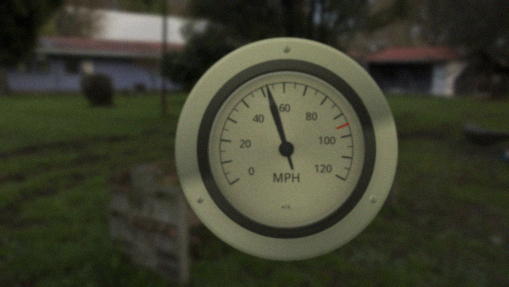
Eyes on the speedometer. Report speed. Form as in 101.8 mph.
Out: 52.5 mph
